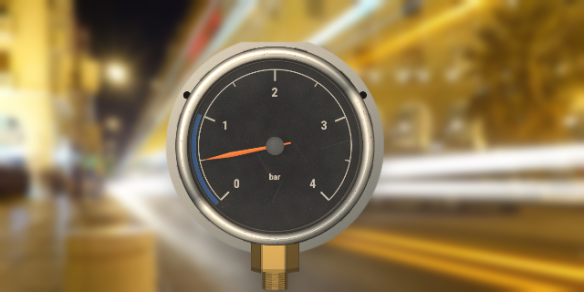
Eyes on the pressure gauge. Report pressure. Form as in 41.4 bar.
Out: 0.5 bar
